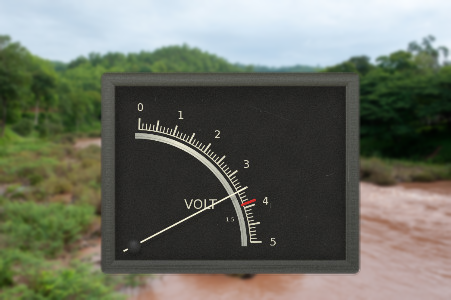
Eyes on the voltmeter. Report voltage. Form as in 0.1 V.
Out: 3.5 V
